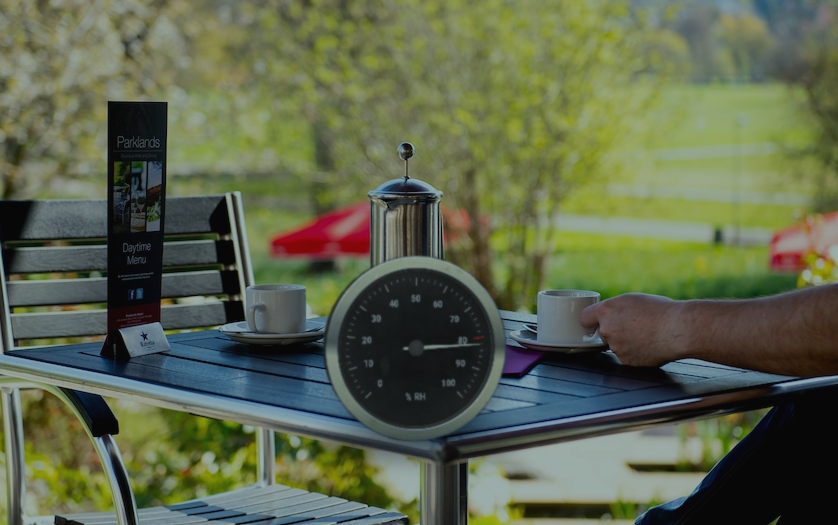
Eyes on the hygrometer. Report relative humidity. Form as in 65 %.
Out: 82 %
